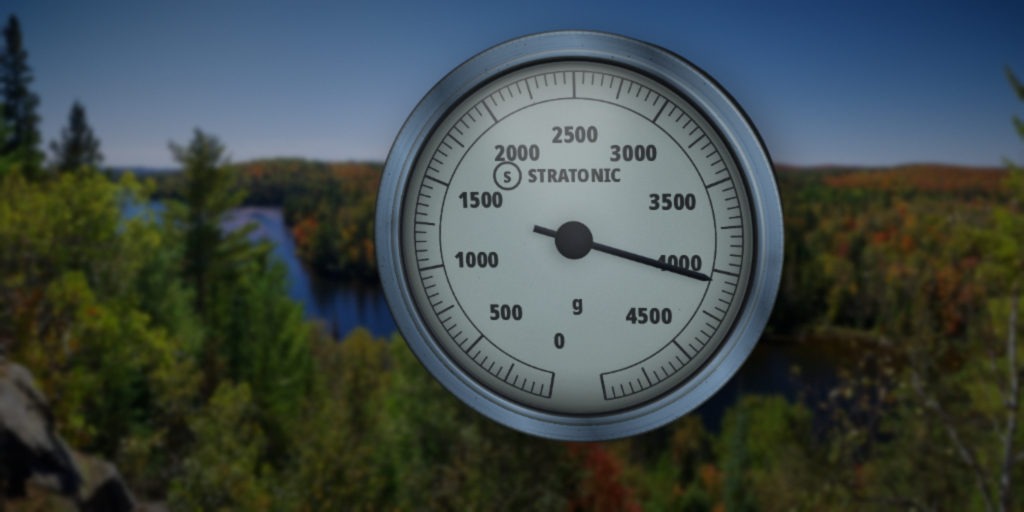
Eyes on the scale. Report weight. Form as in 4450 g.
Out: 4050 g
